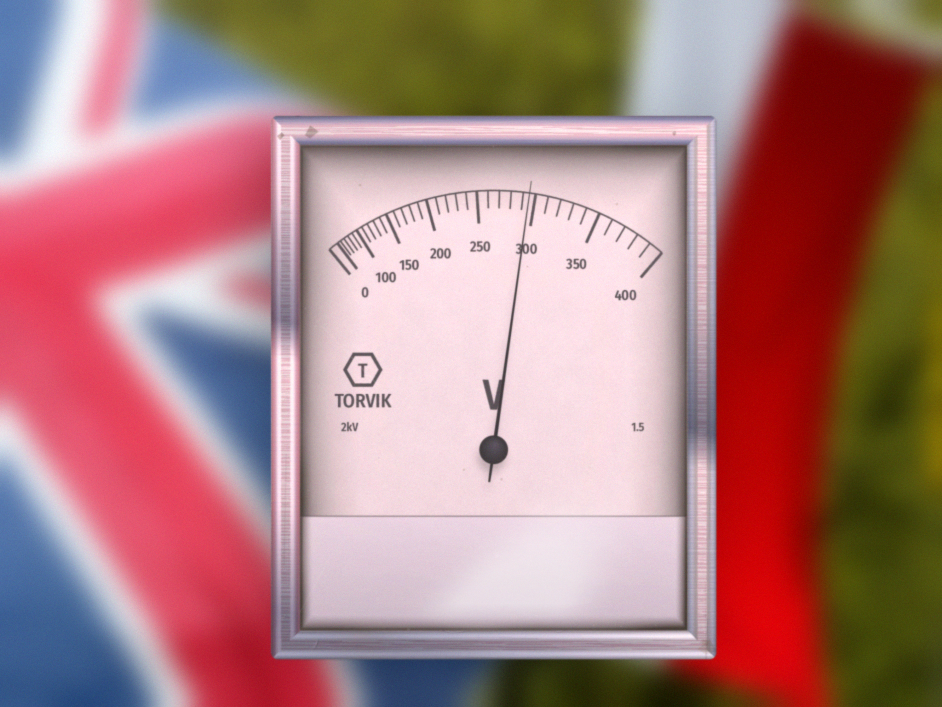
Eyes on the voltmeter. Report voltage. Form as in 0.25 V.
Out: 295 V
